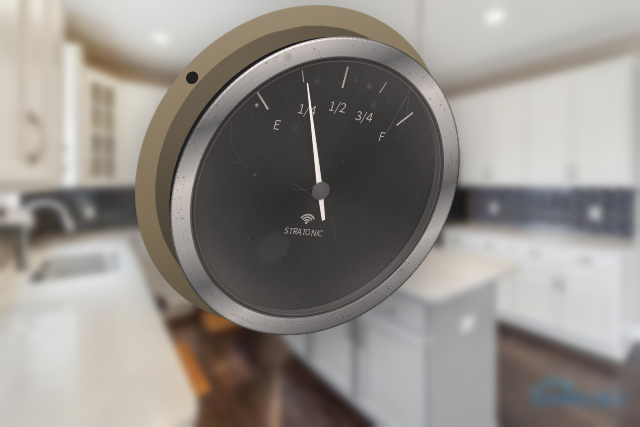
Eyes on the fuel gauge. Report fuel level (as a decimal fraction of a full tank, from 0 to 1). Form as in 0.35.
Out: 0.25
